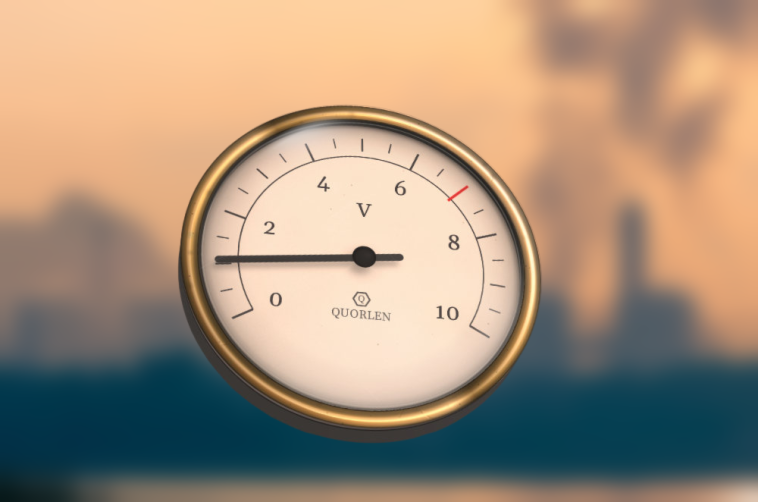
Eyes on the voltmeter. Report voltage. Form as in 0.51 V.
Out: 1 V
